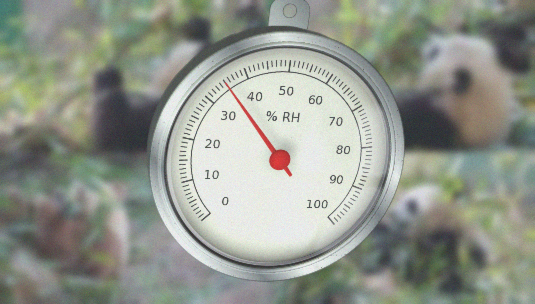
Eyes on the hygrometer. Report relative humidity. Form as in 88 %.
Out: 35 %
